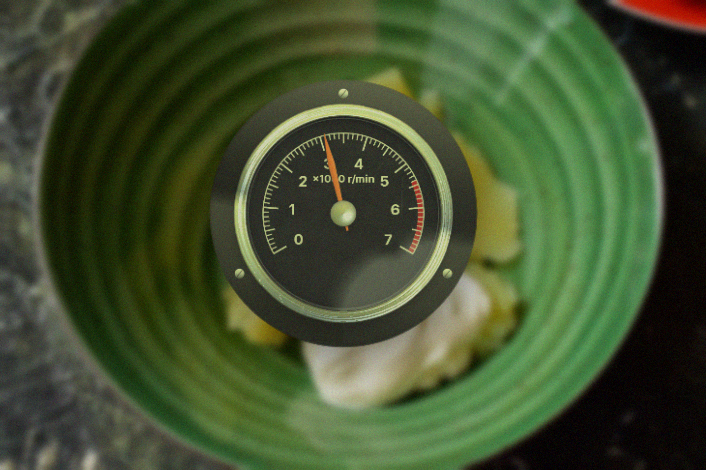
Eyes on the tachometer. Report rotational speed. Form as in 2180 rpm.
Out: 3100 rpm
